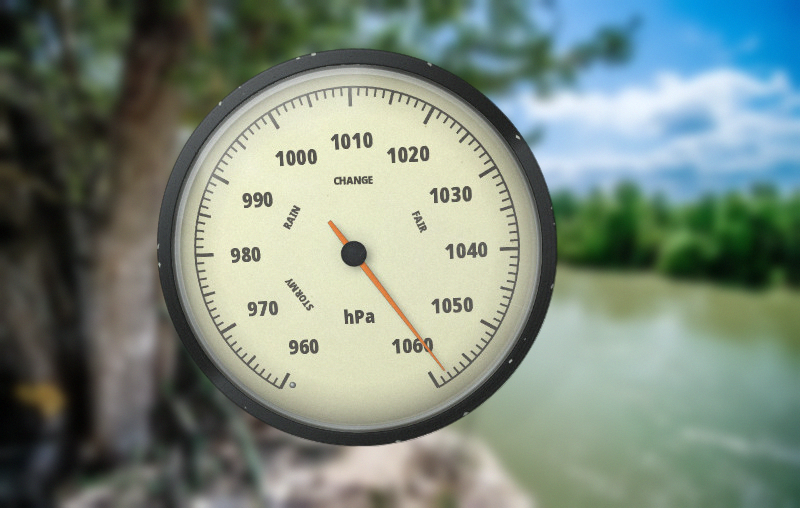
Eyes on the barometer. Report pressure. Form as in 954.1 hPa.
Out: 1058 hPa
